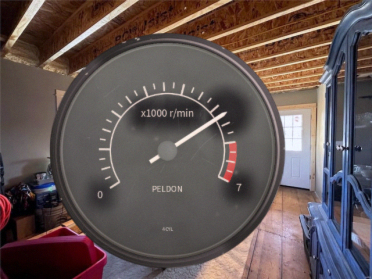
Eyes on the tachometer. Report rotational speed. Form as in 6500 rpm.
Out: 5250 rpm
